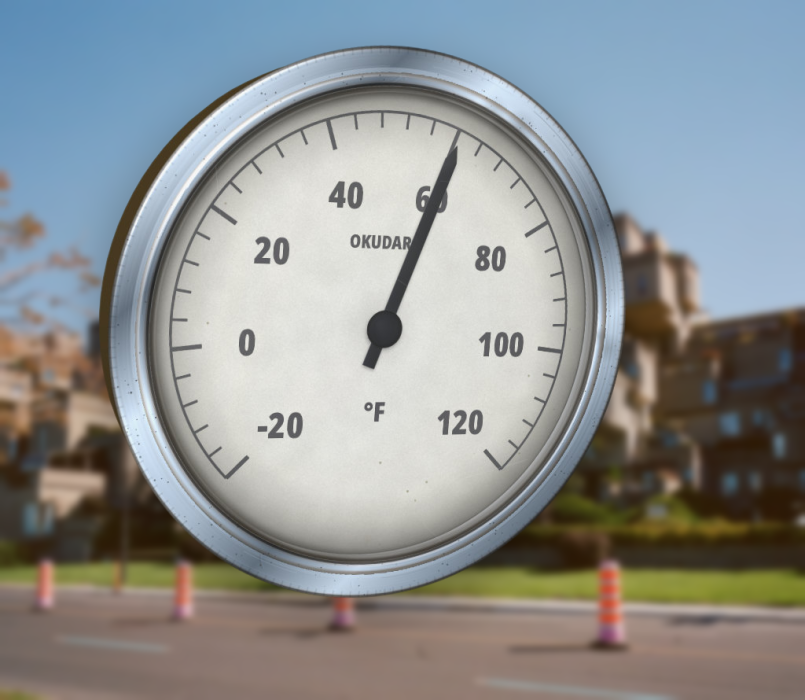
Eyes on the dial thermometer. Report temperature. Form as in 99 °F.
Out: 60 °F
